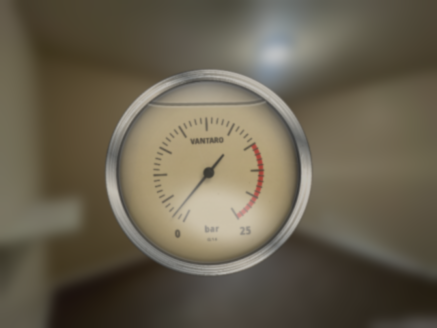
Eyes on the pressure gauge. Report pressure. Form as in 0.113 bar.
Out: 1 bar
